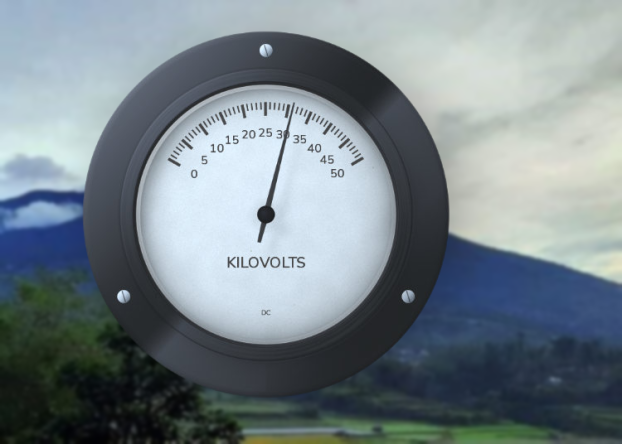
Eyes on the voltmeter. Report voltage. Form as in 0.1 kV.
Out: 31 kV
